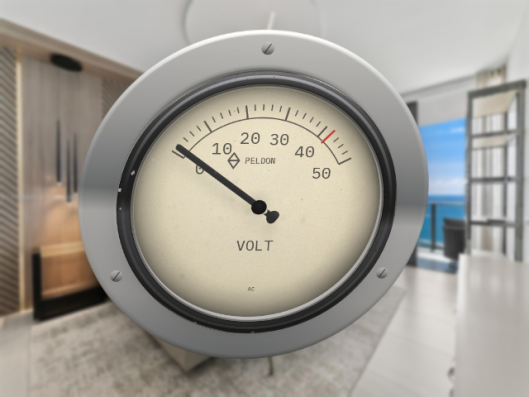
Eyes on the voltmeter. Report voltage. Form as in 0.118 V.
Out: 2 V
